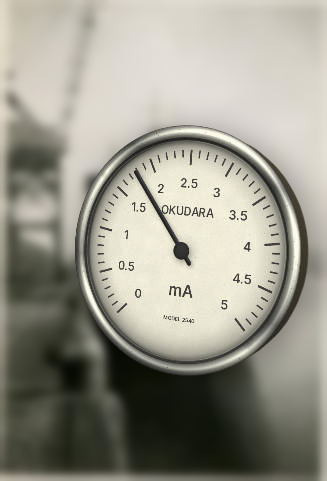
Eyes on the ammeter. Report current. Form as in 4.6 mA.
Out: 1.8 mA
